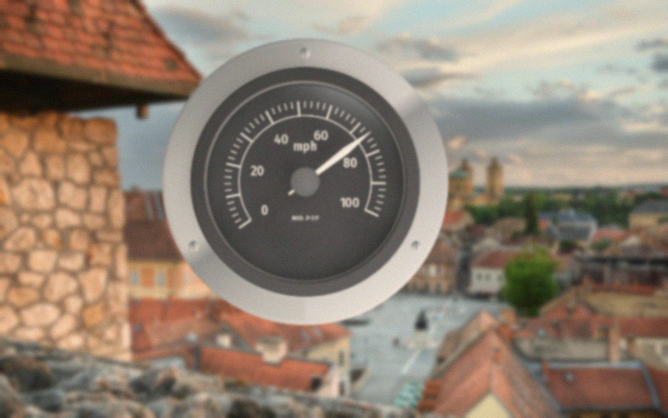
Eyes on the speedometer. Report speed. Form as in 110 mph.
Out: 74 mph
